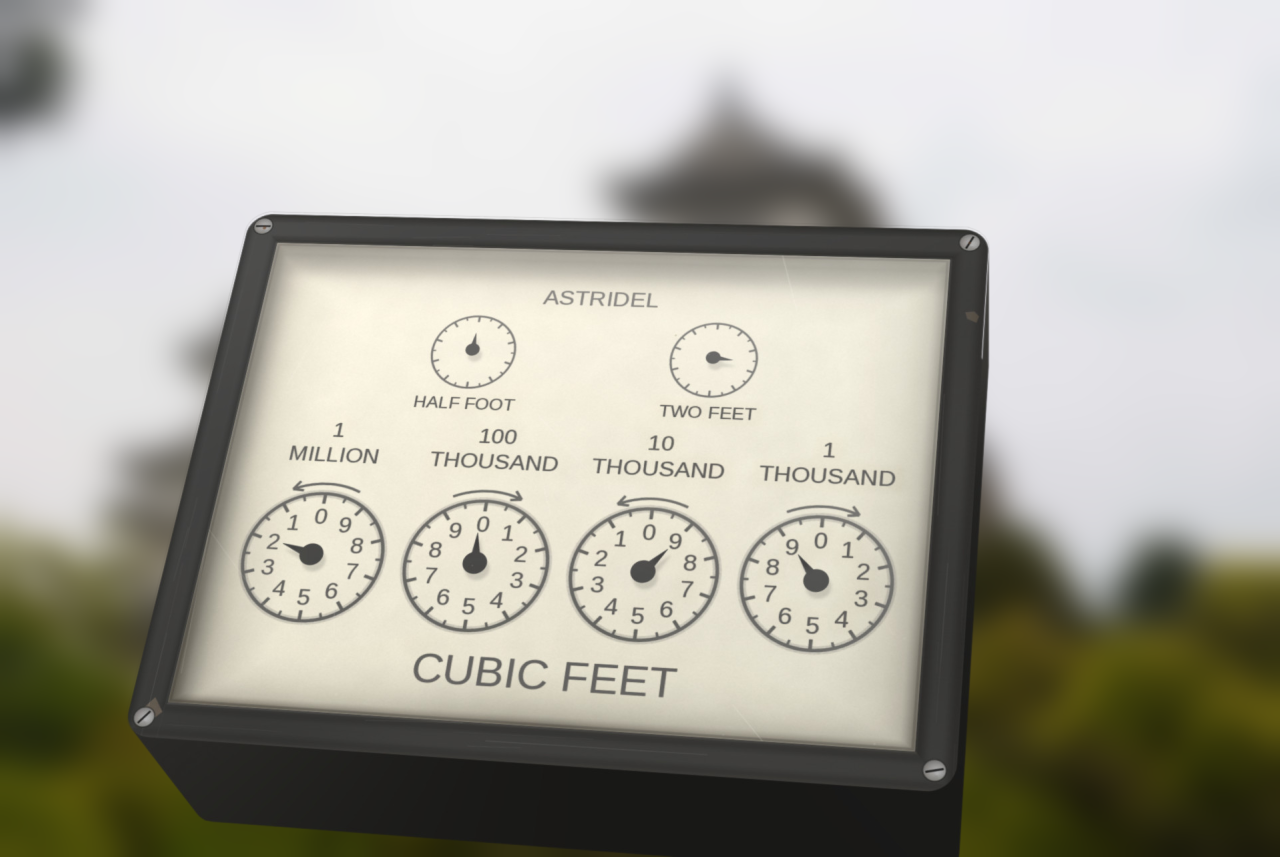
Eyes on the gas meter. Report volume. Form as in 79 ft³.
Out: 198900 ft³
